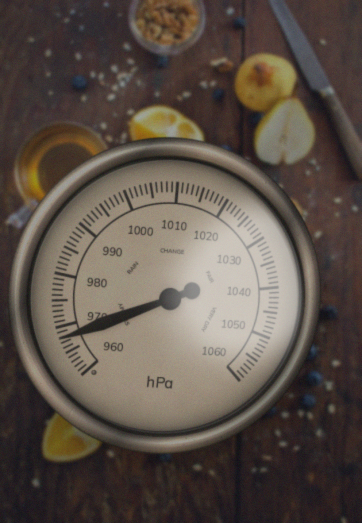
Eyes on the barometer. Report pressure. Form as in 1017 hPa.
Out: 968 hPa
